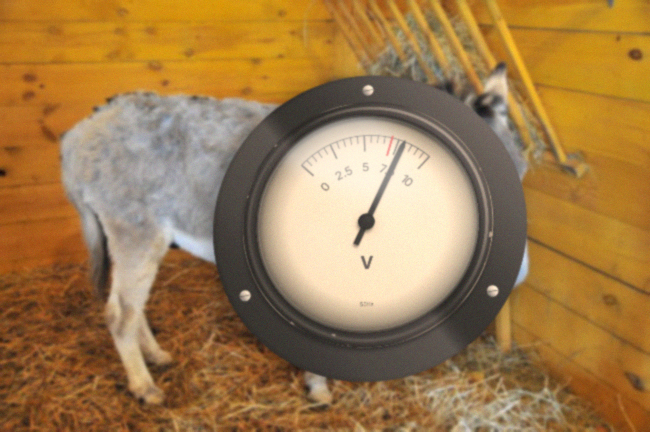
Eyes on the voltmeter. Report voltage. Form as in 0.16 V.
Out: 8 V
